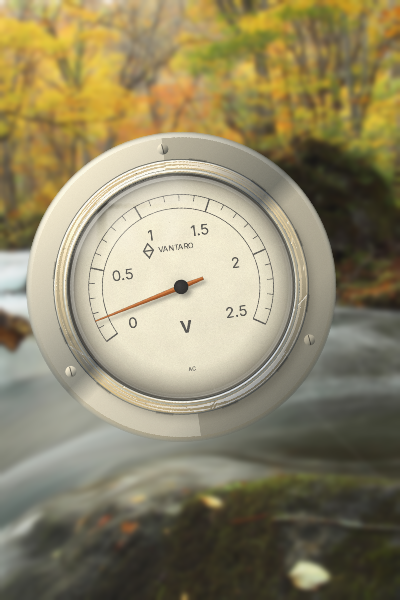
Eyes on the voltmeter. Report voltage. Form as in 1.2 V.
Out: 0.15 V
